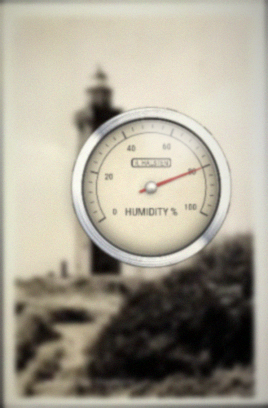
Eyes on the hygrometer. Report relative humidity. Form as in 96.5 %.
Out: 80 %
